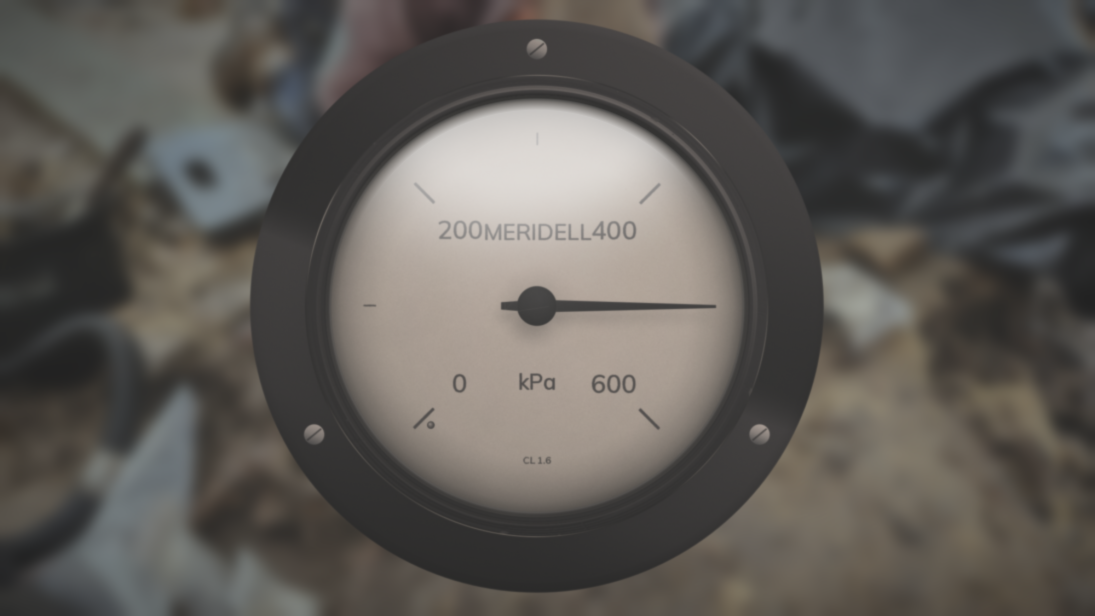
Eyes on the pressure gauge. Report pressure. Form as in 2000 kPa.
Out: 500 kPa
